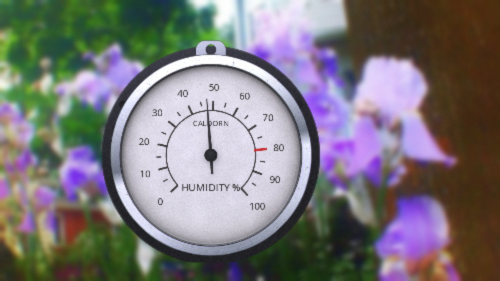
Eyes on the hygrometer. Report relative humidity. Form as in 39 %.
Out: 47.5 %
